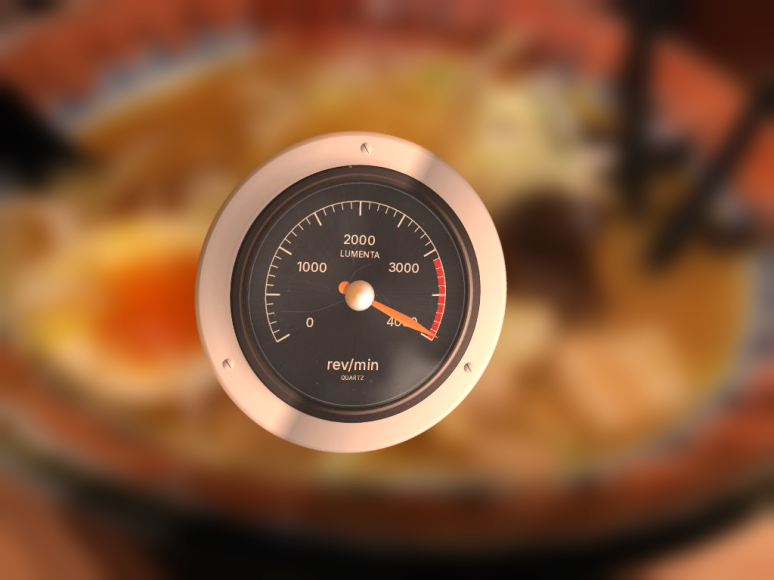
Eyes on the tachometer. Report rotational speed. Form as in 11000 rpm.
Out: 3950 rpm
